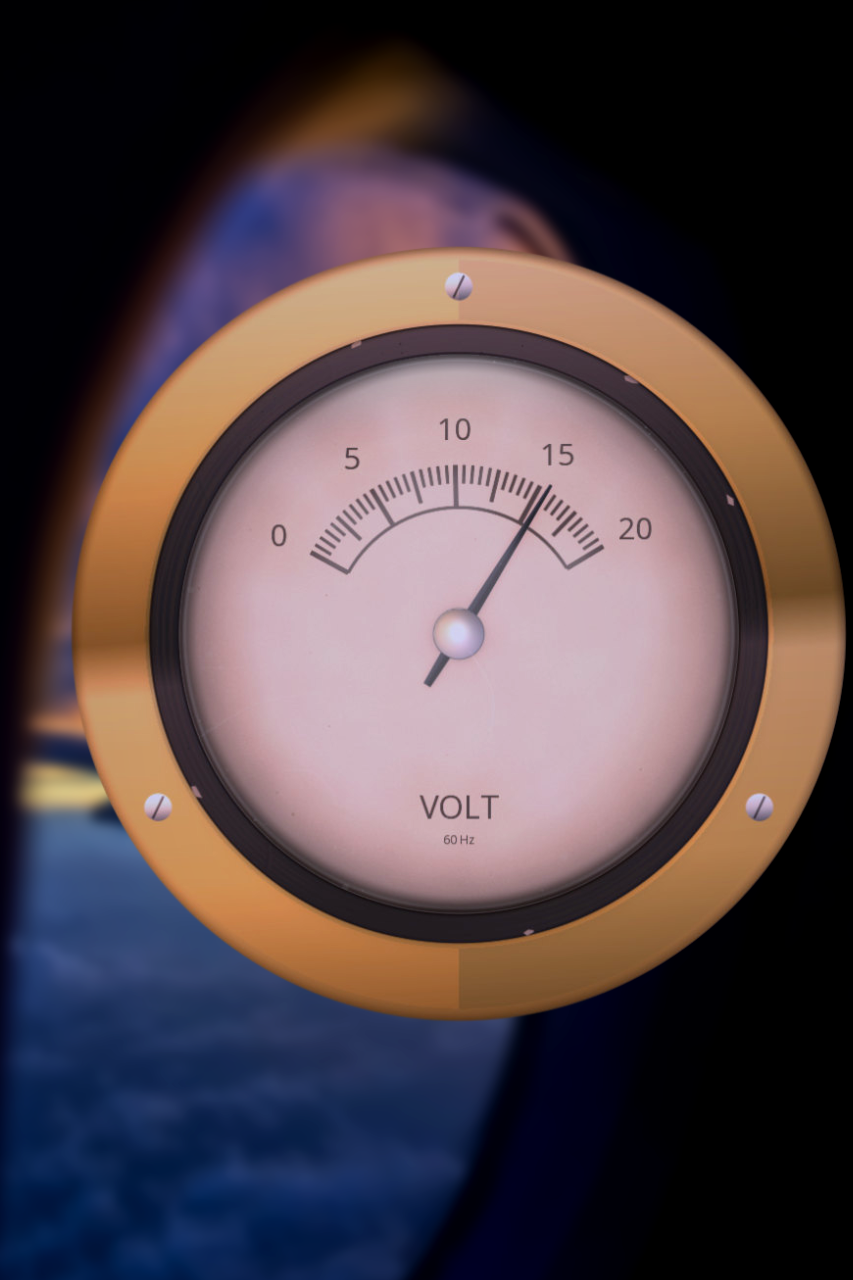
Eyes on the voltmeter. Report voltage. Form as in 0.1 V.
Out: 15.5 V
